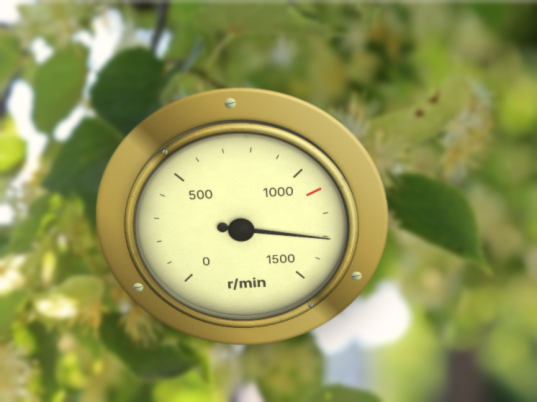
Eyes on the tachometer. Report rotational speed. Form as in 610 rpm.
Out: 1300 rpm
